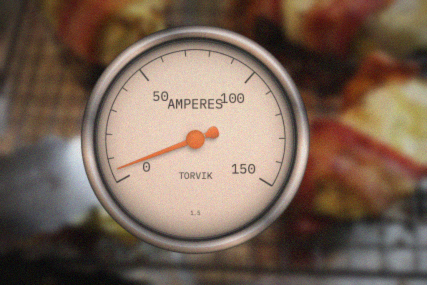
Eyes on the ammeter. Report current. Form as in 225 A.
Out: 5 A
